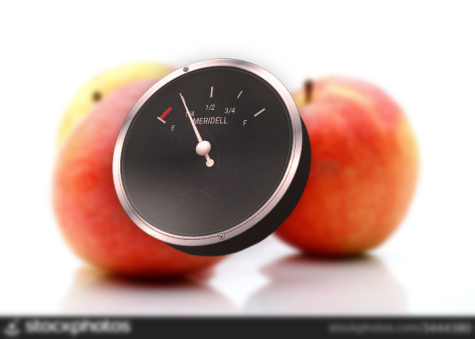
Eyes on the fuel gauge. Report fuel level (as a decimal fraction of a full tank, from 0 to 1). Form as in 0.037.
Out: 0.25
